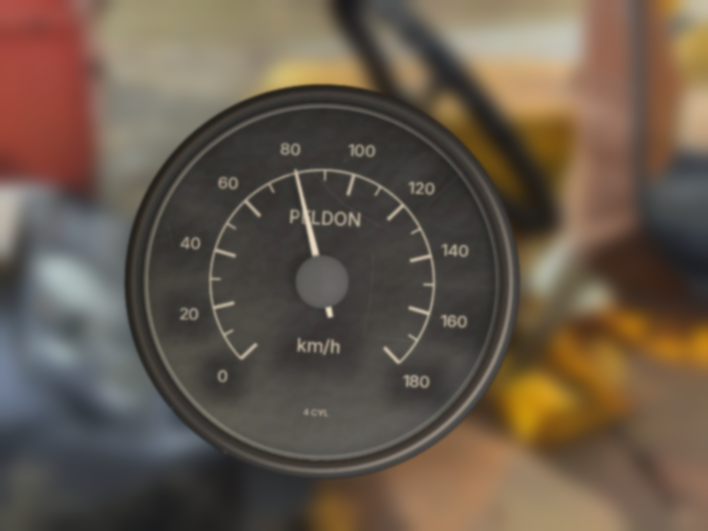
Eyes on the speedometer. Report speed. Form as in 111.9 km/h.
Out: 80 km/h
